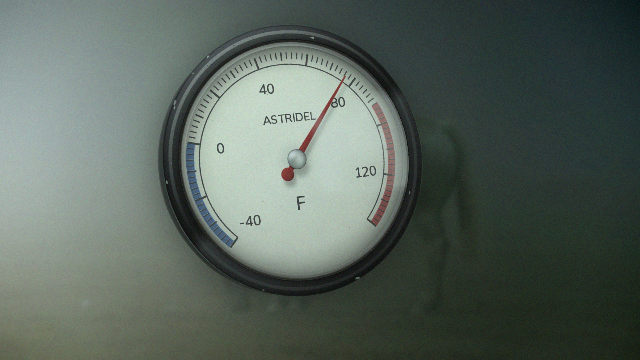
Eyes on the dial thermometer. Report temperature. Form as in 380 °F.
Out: 76 °F
